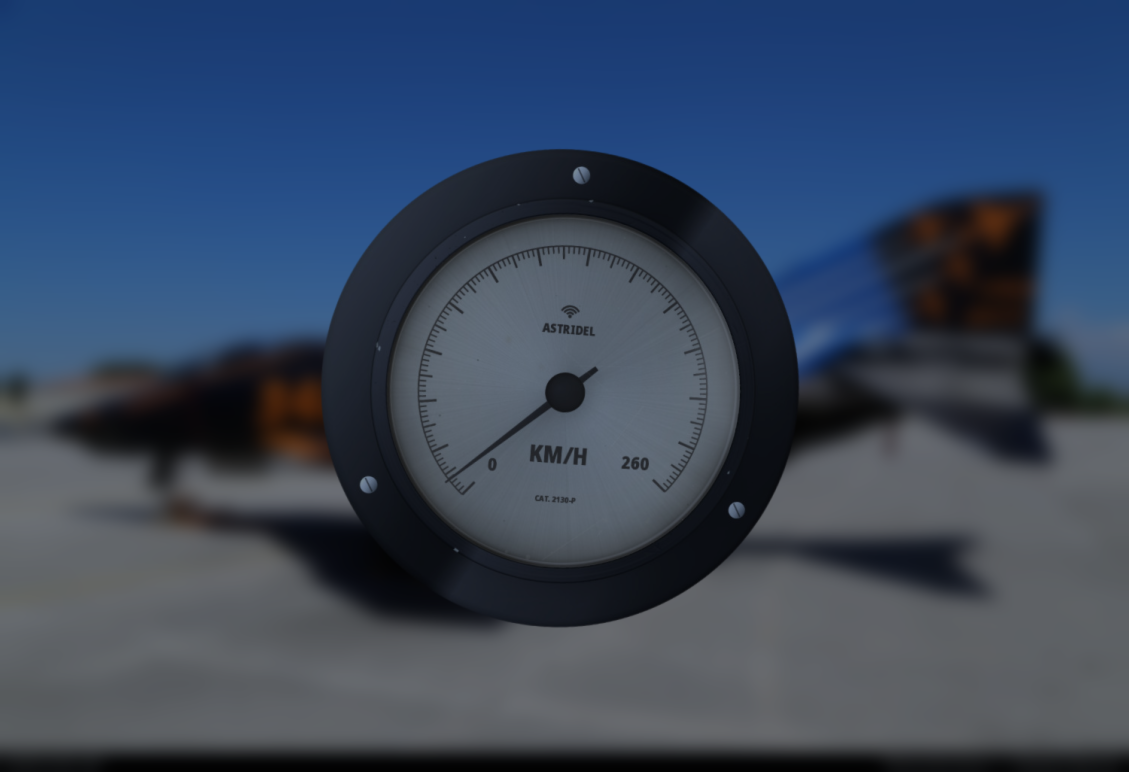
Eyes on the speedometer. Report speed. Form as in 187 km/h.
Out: 8 km/h
